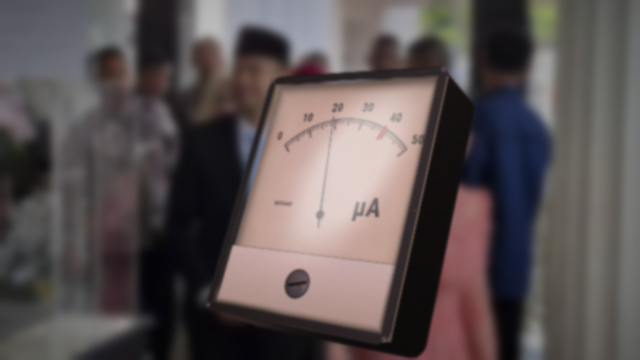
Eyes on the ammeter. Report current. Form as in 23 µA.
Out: 20 µA
